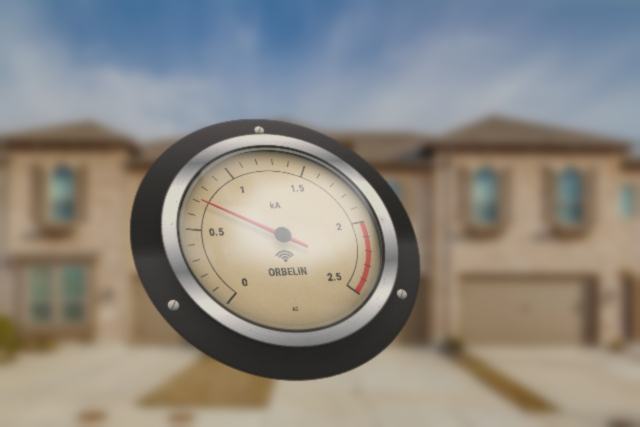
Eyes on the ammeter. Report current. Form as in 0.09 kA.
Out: 0.7 kA
